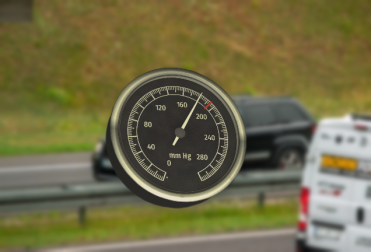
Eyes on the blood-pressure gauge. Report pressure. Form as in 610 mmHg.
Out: 180 mmHg
